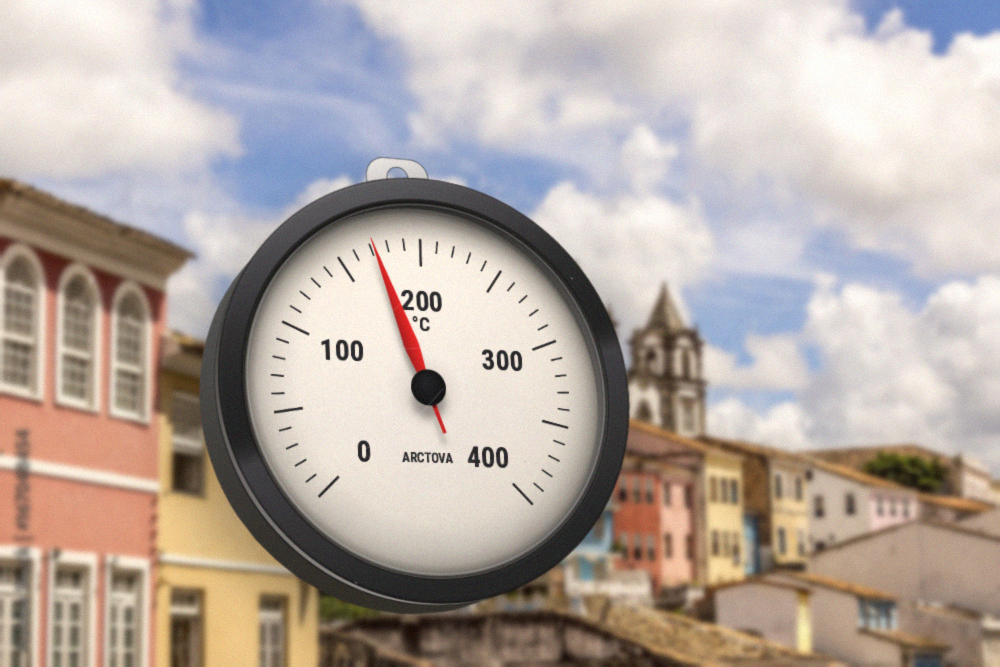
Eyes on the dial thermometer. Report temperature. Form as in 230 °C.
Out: 170 °C
